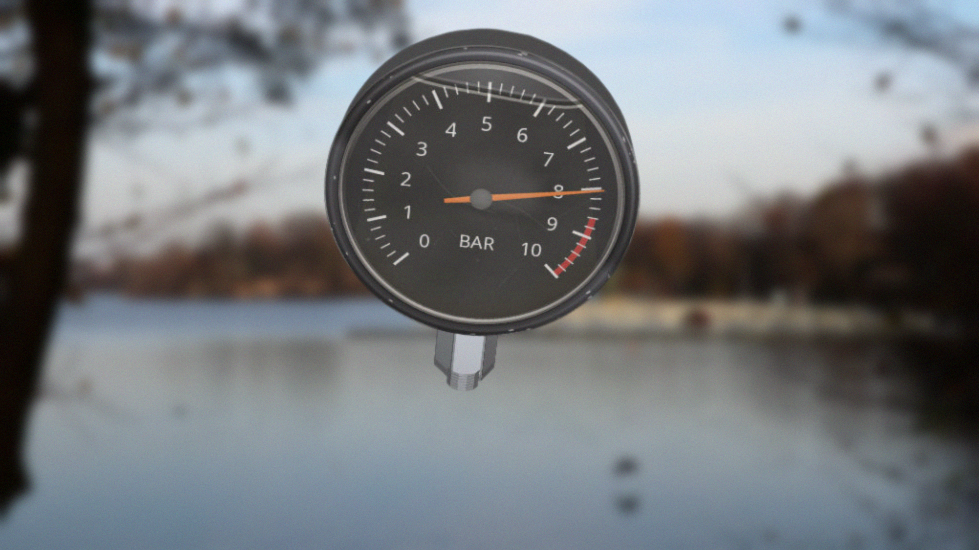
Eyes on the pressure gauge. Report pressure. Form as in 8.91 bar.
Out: 8 bar
